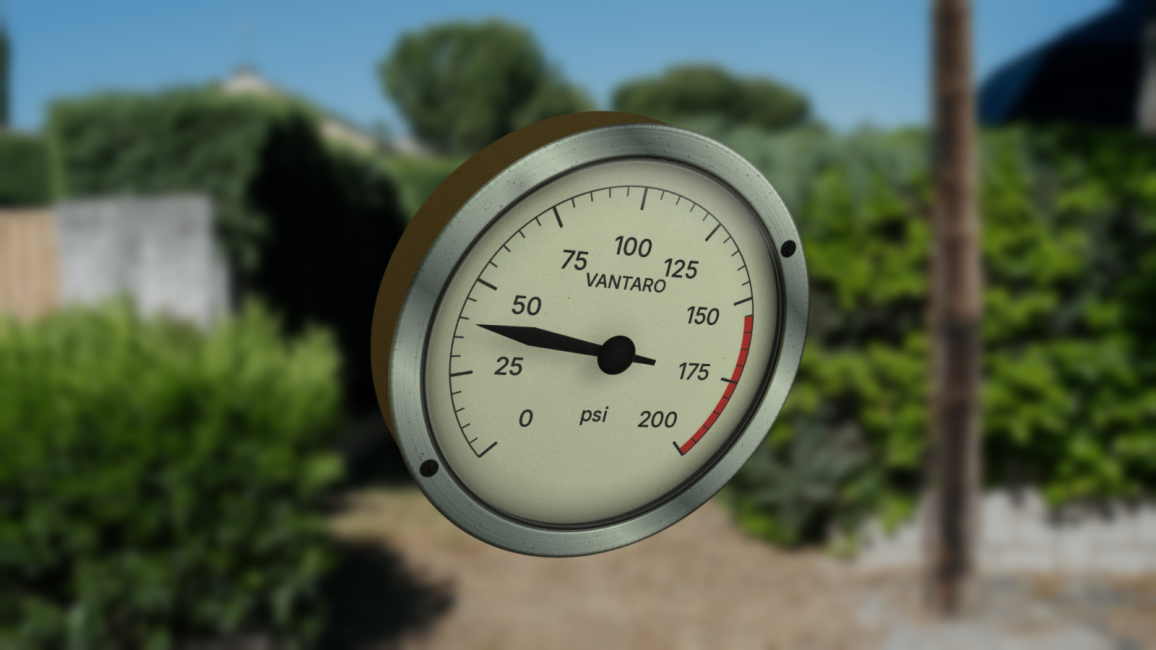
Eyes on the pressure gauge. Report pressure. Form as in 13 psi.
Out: 40 psi
